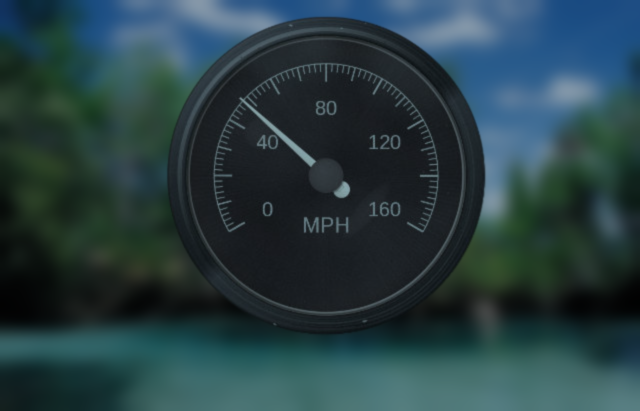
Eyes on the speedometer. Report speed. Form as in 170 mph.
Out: 48 mph
